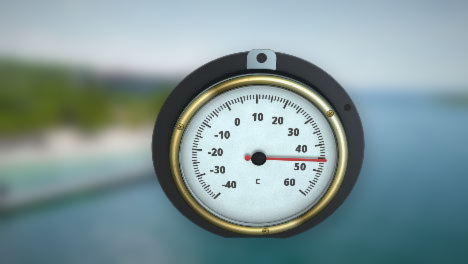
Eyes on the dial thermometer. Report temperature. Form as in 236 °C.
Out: 45 °C
